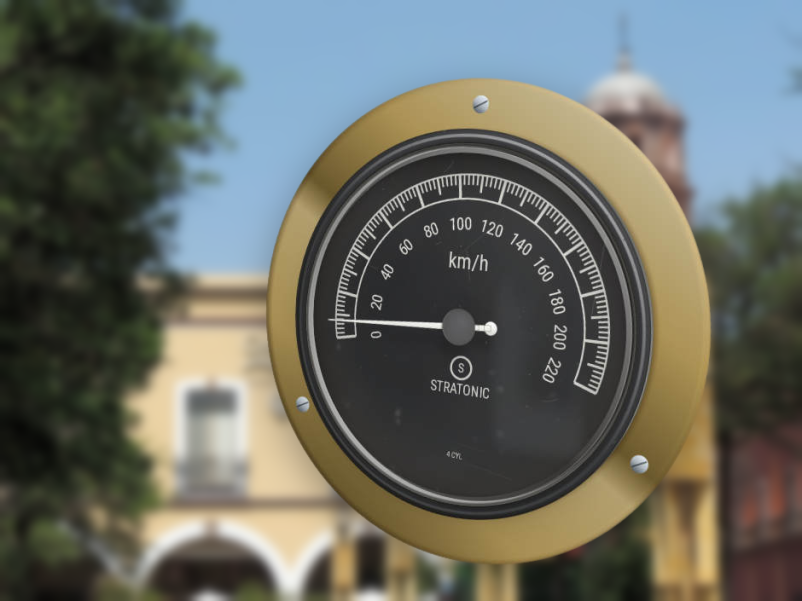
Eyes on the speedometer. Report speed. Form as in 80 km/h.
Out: 8 km/h
